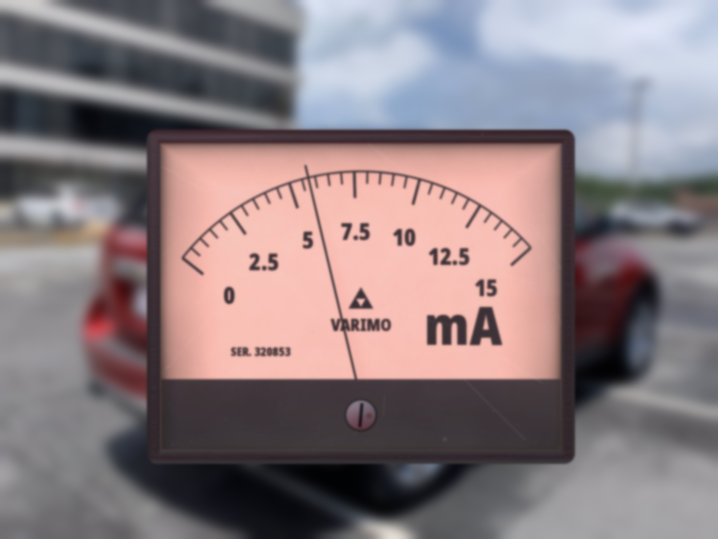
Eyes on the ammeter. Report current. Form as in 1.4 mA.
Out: 5.75 mA
